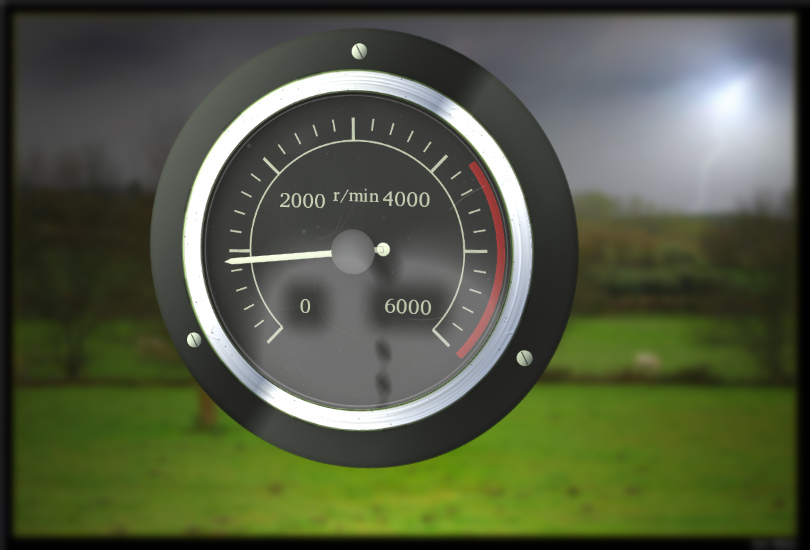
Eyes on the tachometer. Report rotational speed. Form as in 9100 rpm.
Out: 900 rpm
